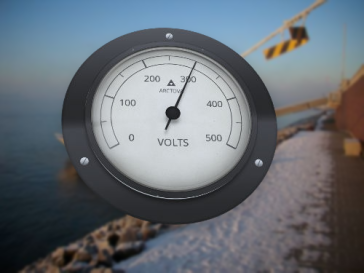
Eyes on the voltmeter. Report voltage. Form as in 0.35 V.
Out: 300 V
